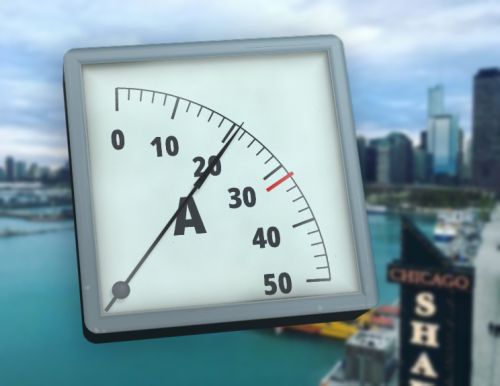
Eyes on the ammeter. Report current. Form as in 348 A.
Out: 21 A
